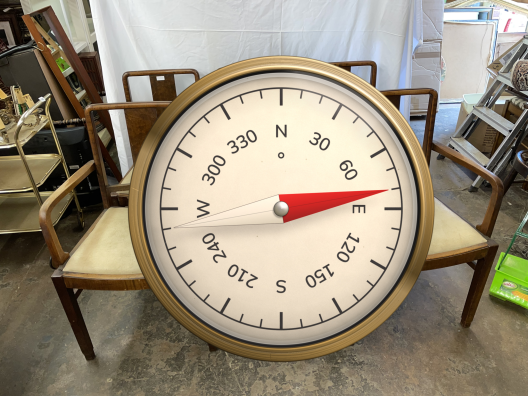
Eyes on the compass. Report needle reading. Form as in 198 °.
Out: 80 °
